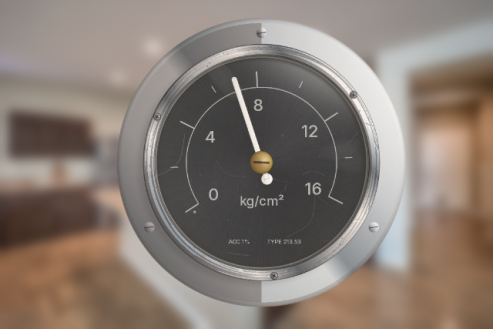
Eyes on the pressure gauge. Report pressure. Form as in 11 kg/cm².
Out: 7 kg/cm²
